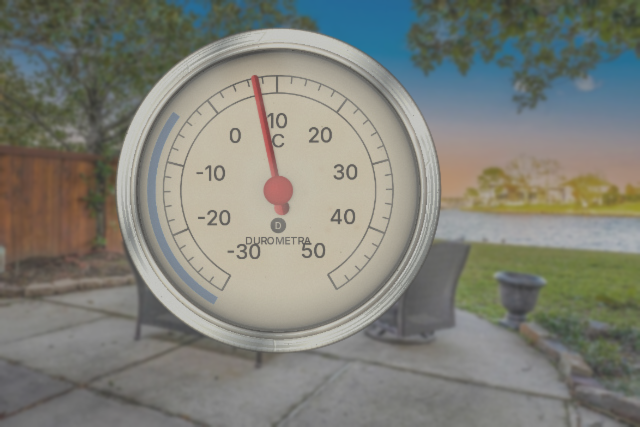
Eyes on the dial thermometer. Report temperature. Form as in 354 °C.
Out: 7 °C
